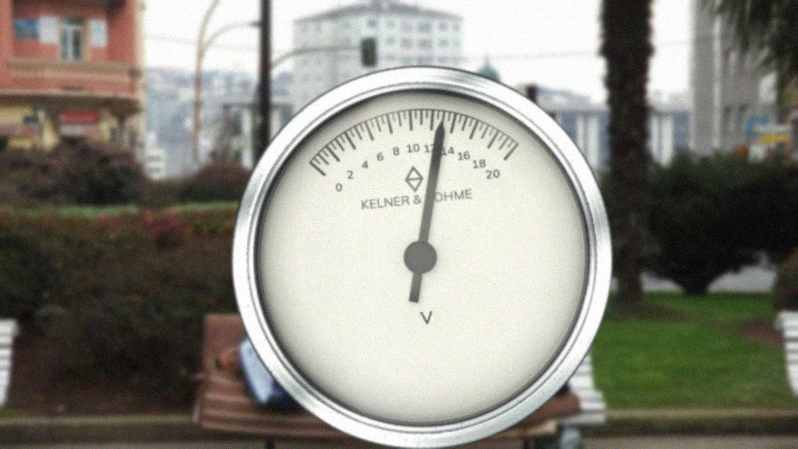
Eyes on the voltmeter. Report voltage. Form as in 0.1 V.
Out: 13 V
